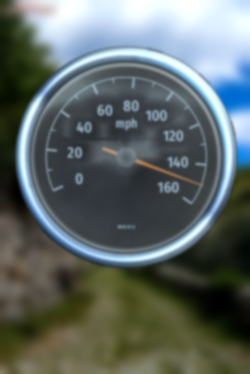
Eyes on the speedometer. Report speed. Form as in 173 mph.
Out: 150 mph
